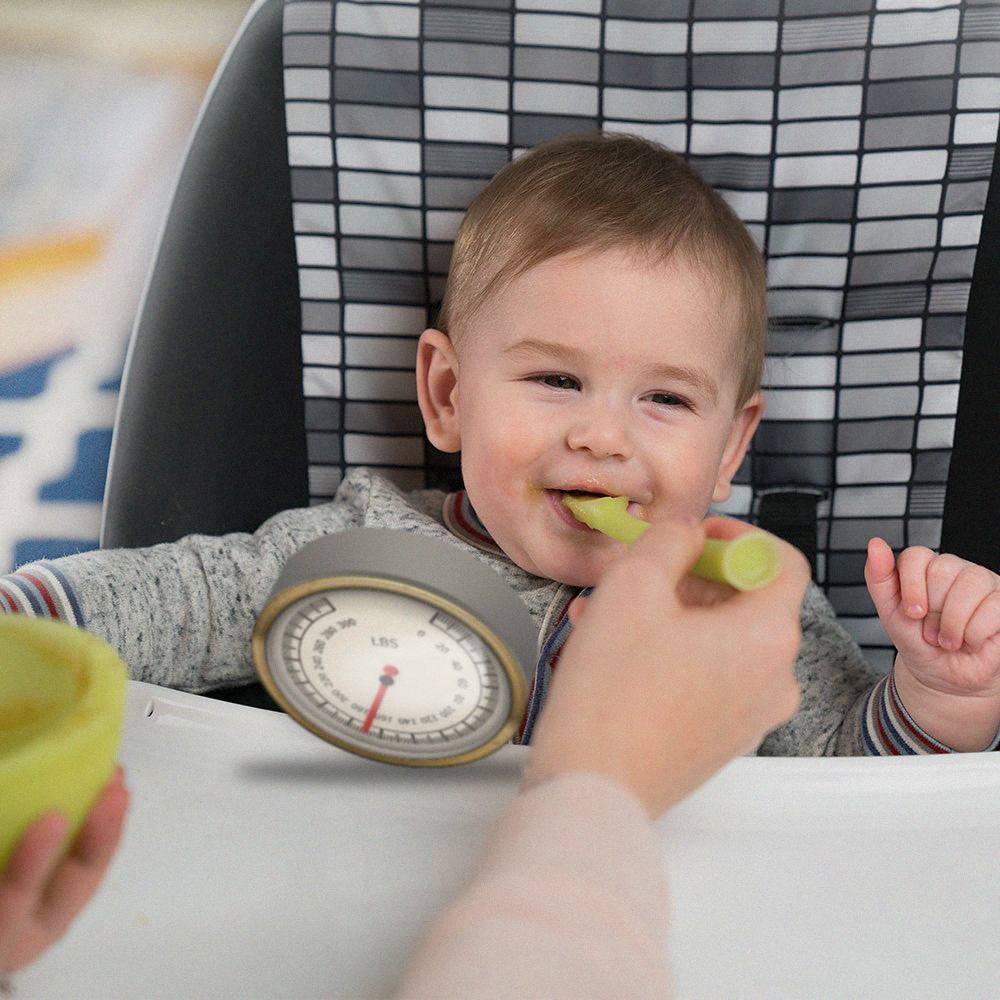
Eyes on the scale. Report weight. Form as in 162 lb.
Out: 170 lb
